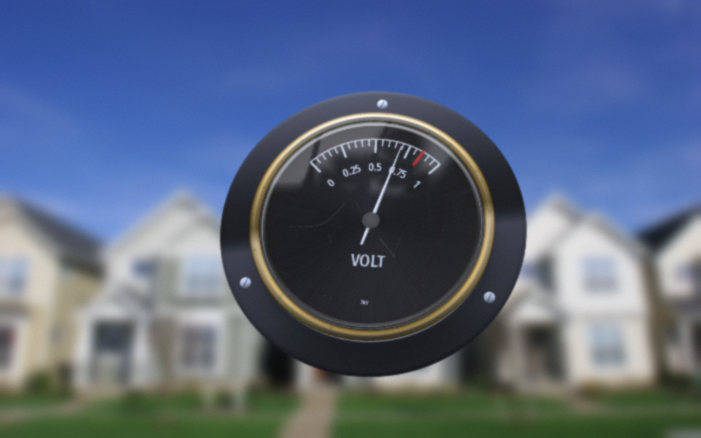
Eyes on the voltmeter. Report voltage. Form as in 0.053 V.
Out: 0.7 V
